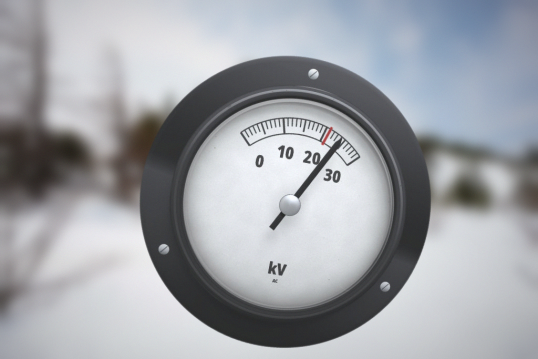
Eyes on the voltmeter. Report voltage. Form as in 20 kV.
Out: 24 kV
